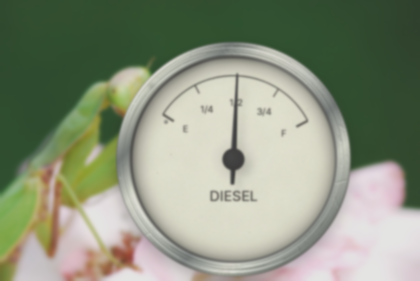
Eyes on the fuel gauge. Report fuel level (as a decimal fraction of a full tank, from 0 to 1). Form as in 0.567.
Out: 0.5
